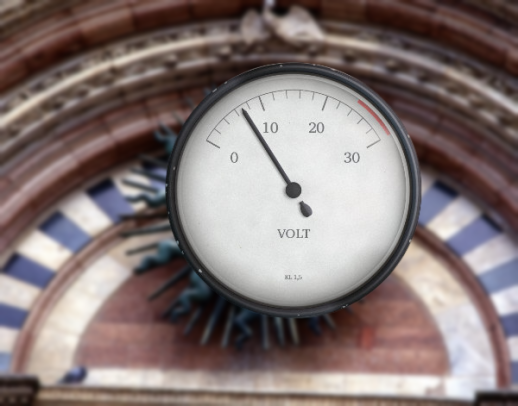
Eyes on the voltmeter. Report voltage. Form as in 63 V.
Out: 7 V
